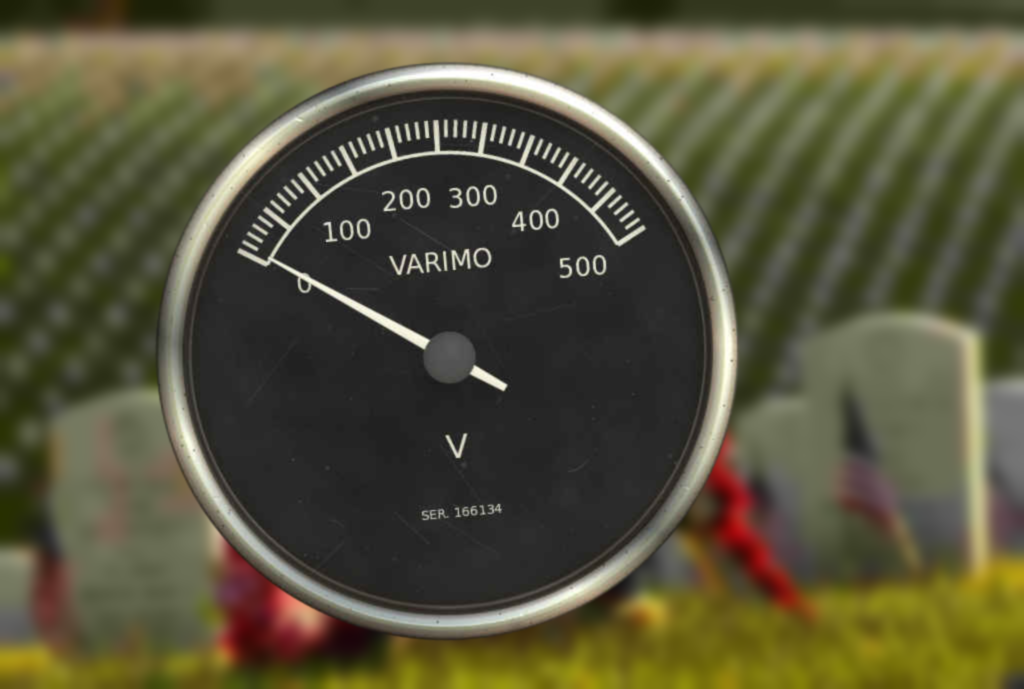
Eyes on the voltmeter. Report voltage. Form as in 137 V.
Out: 10 V
